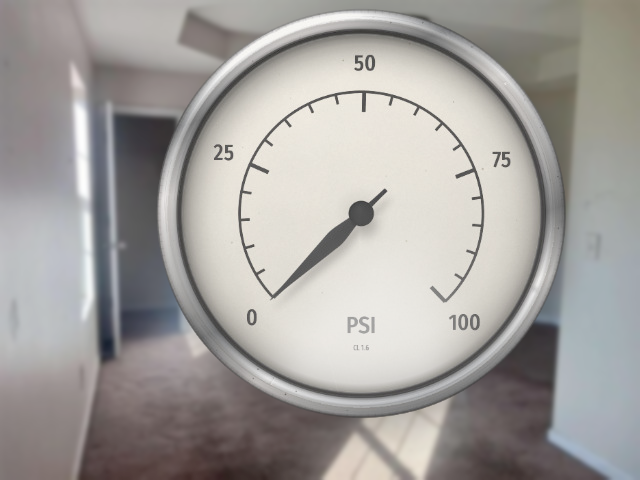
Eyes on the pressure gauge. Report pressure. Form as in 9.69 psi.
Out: 0 psi
